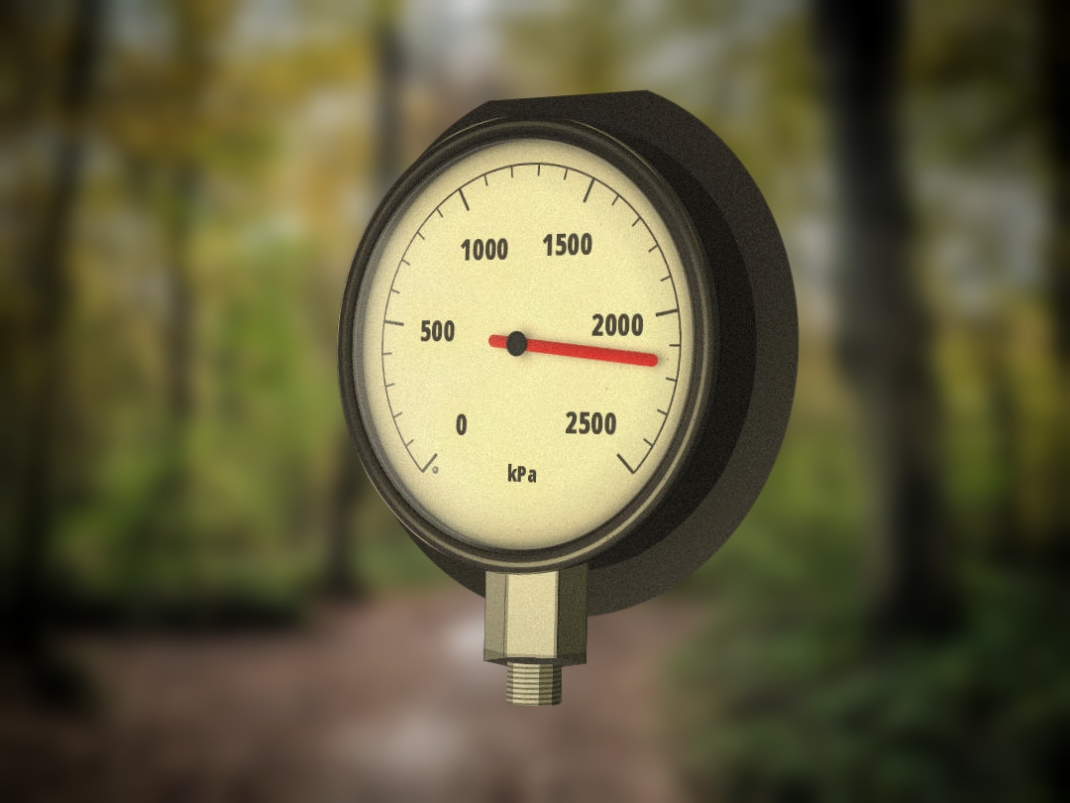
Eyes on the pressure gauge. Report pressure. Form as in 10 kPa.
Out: 2150 kPa
